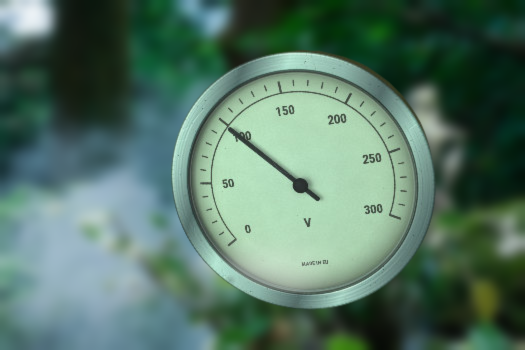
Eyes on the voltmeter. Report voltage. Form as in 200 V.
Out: 100 V
